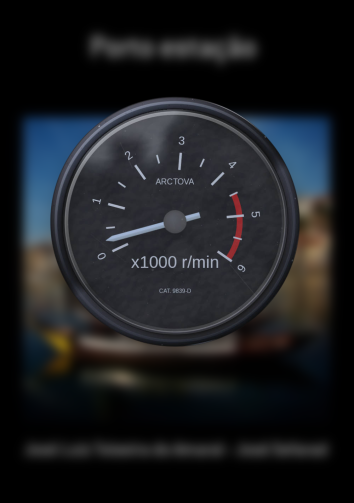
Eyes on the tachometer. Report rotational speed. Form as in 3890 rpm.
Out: 250 rpm
